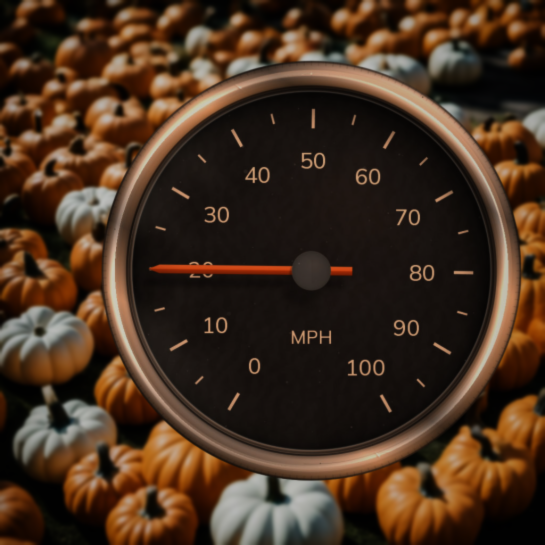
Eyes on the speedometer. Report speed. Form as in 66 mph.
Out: 20 mph
